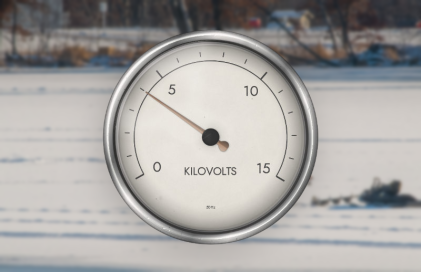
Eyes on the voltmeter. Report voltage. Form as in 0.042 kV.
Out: 4 kV
